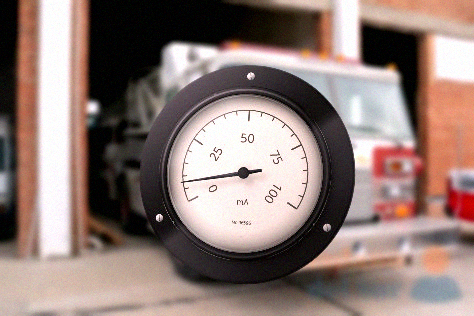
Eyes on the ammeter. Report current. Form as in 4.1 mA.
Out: 7.5 mA
